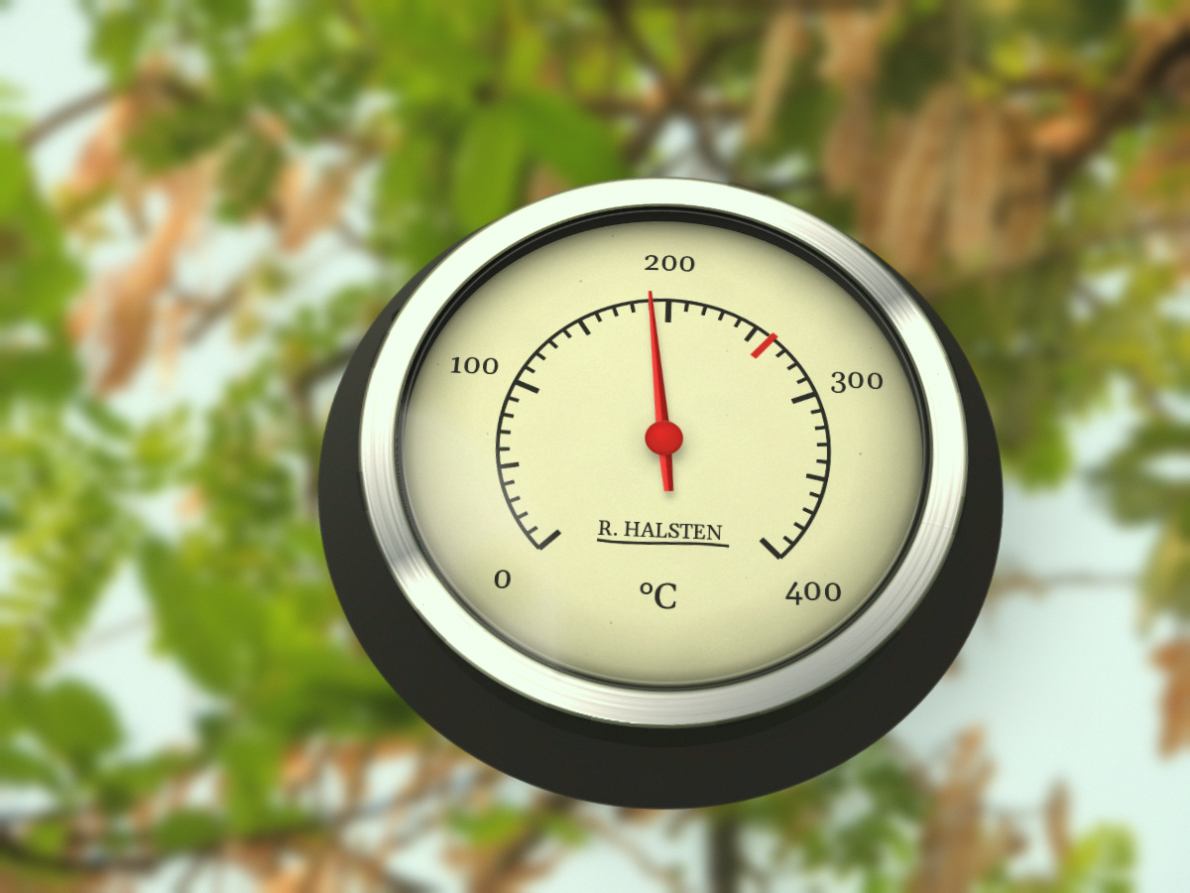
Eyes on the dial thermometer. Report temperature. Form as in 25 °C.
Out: 190 °C
